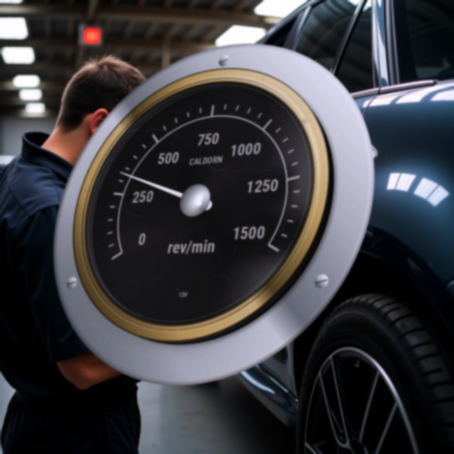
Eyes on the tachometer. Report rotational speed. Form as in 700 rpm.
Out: 325 rpm
